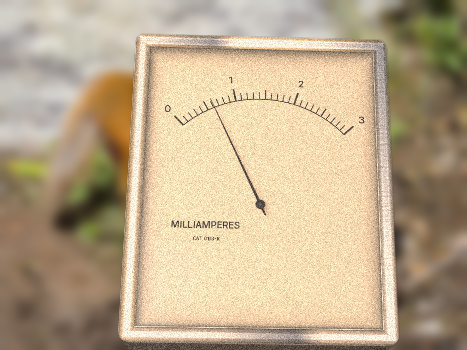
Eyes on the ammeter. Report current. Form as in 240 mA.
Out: 0.6 mA
